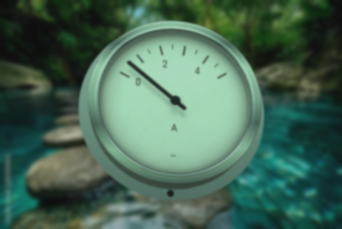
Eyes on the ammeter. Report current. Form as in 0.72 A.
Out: 0.5 A
